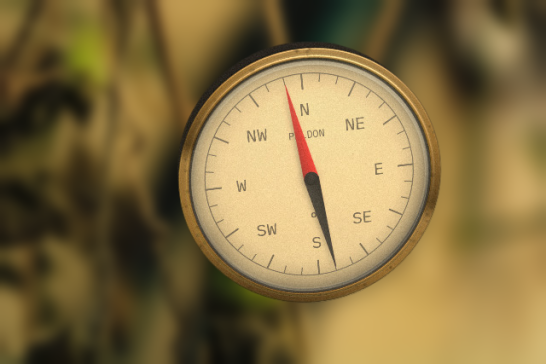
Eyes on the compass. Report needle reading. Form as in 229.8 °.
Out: 350 °
